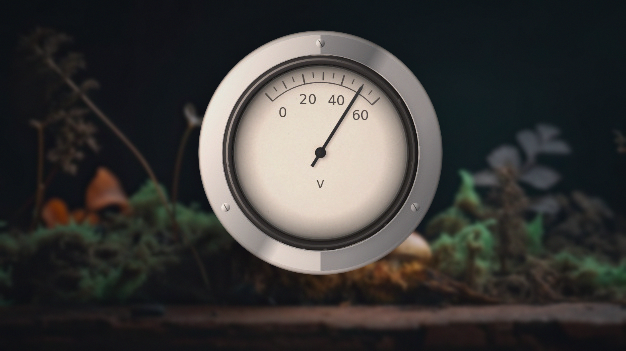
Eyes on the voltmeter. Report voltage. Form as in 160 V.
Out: 50 V
